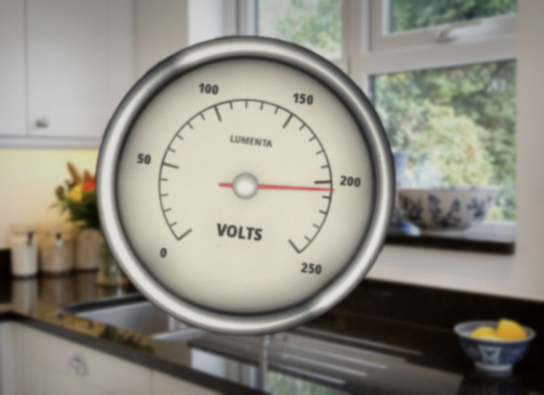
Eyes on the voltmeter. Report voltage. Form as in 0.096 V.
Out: 205 V
